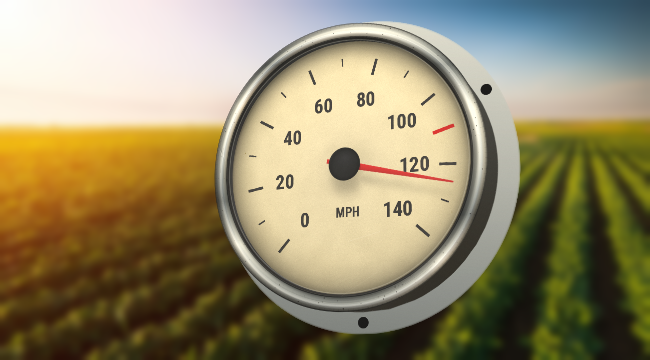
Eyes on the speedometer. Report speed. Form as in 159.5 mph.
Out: 125 mph
